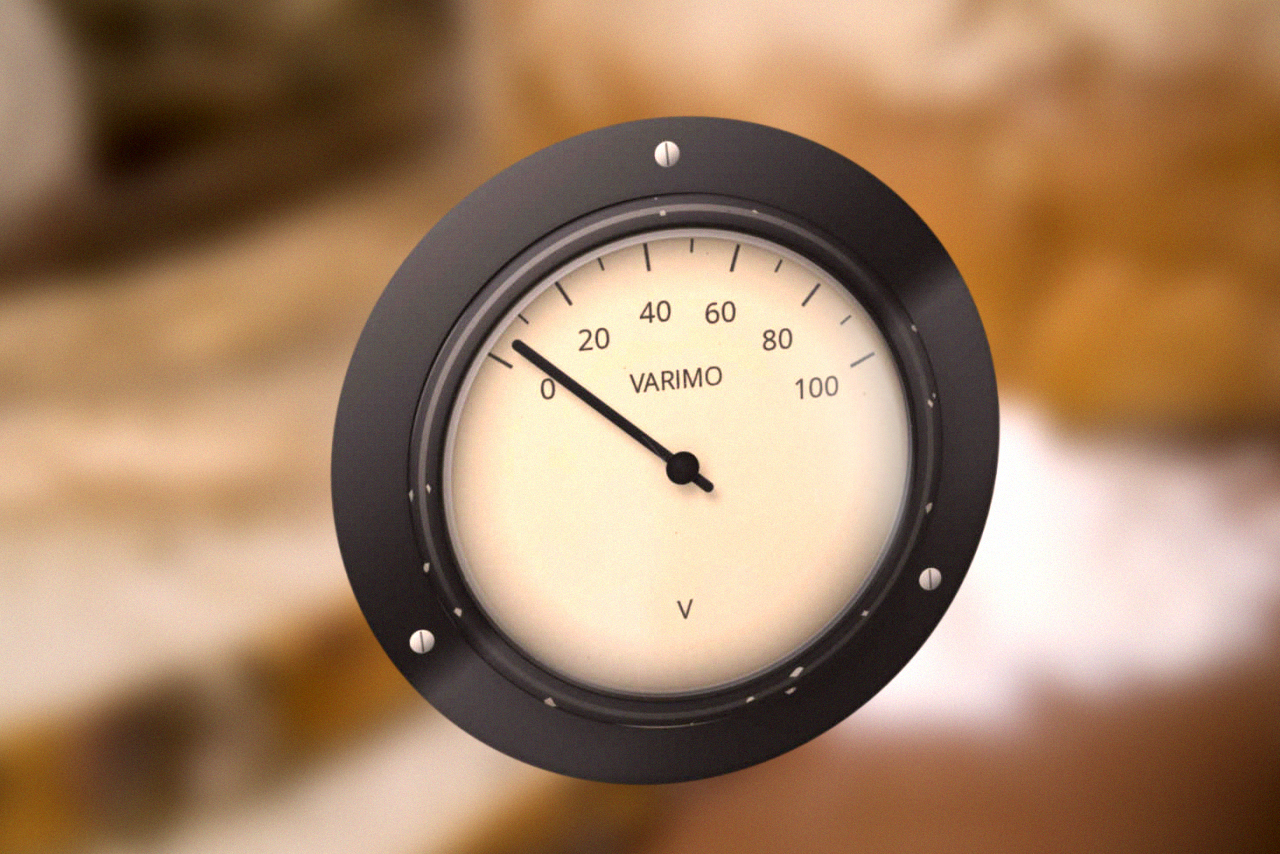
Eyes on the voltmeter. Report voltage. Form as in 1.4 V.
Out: 5 V
